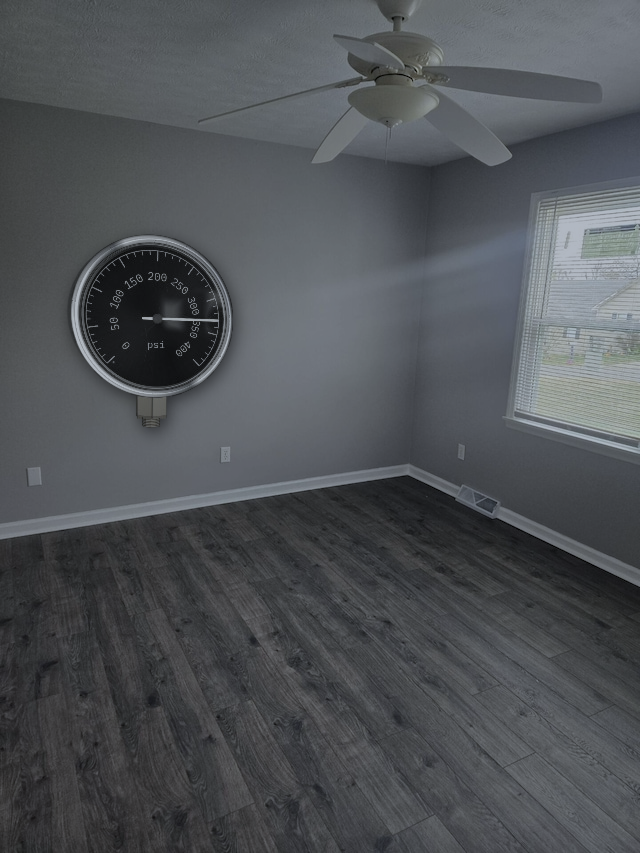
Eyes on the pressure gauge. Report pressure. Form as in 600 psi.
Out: 330 psi
